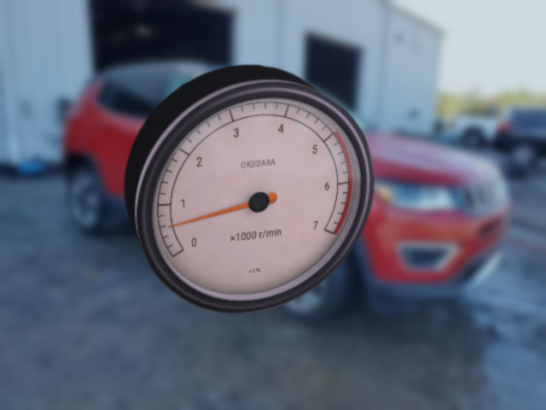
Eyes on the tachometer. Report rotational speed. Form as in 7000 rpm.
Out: 600 rpm
